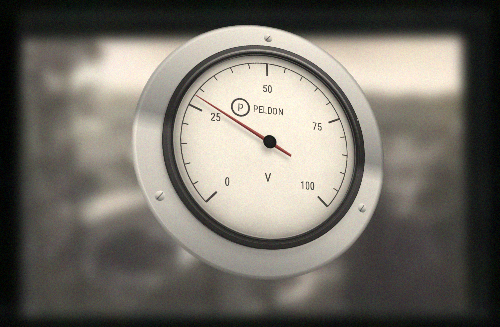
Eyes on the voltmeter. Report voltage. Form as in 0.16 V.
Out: 27.5 V
